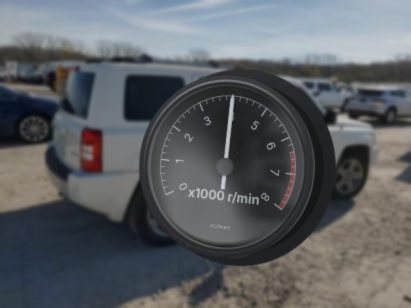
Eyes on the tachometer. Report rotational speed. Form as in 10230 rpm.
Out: 4000 rpm
